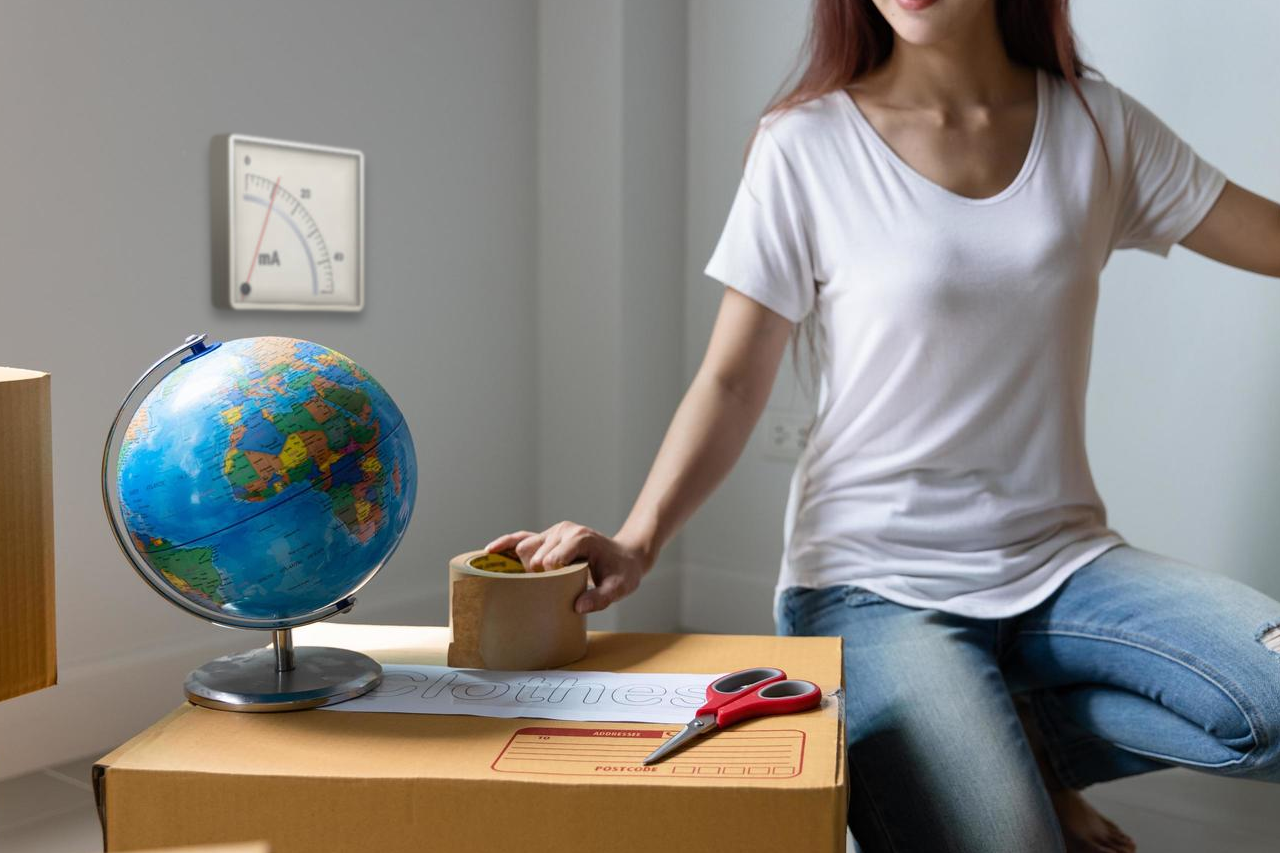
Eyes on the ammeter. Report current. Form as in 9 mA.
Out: 10 mA
